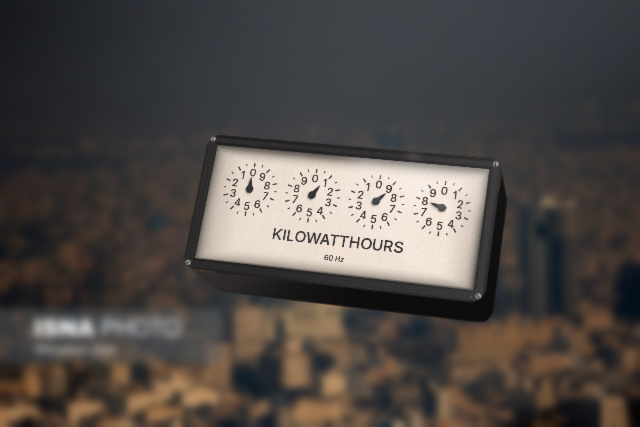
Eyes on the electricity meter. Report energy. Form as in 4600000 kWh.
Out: 88 kWh
